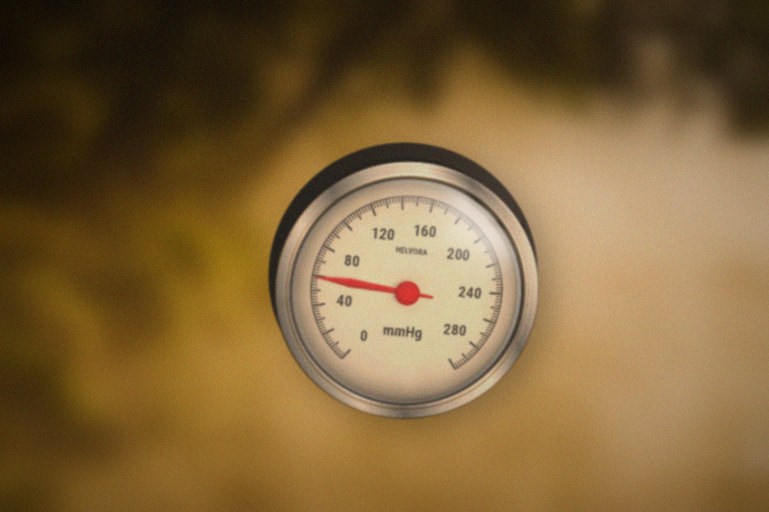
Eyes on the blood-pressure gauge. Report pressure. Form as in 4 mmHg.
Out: 60 mmHg
